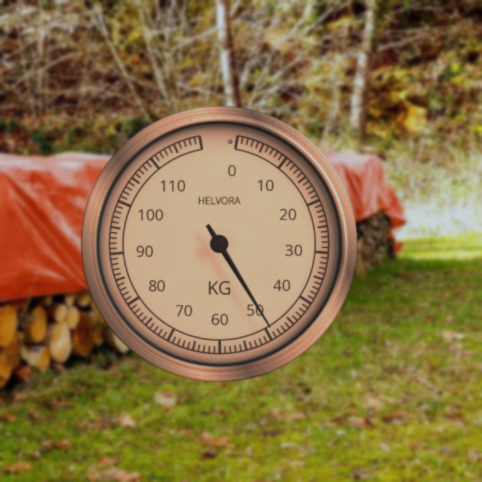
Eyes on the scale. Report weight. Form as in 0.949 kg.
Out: 49 kg
